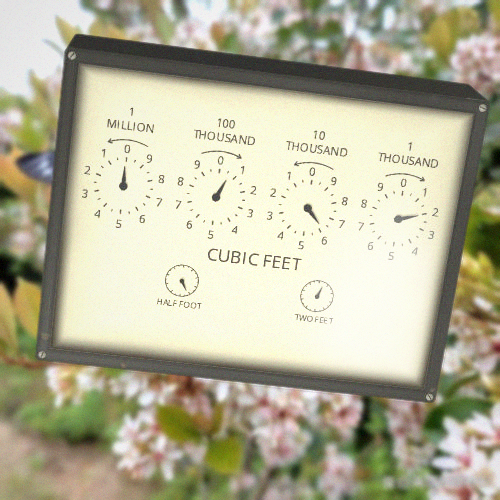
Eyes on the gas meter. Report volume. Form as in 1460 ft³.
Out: 6200 ft³
